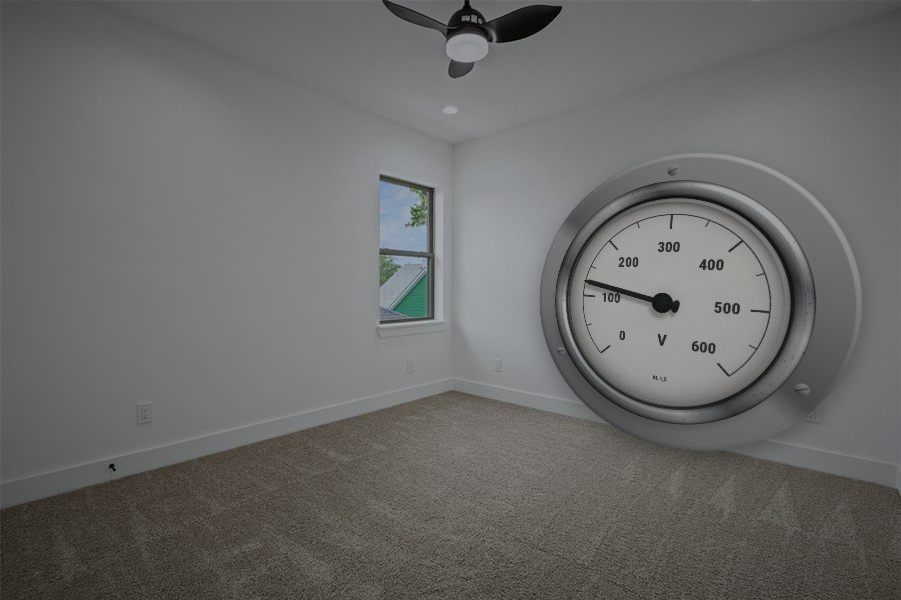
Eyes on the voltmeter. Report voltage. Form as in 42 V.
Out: 125 V
